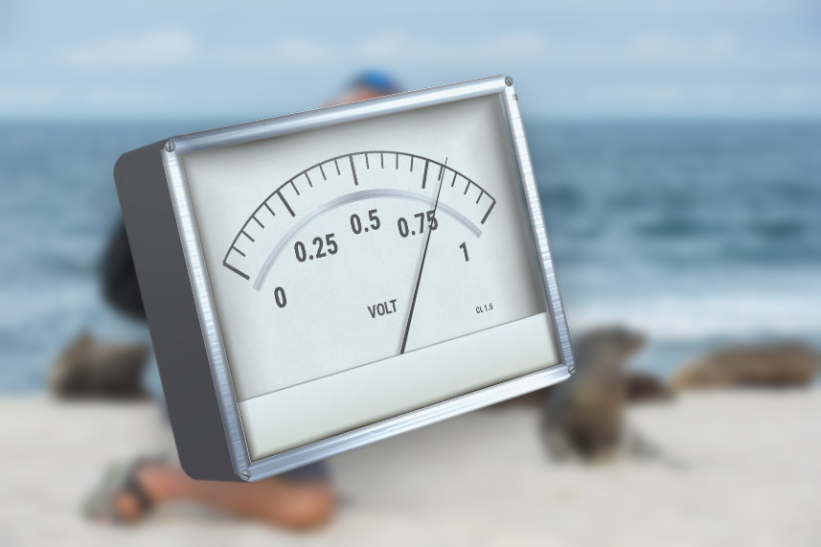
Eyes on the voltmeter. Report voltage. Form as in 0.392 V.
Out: 0.8 V
